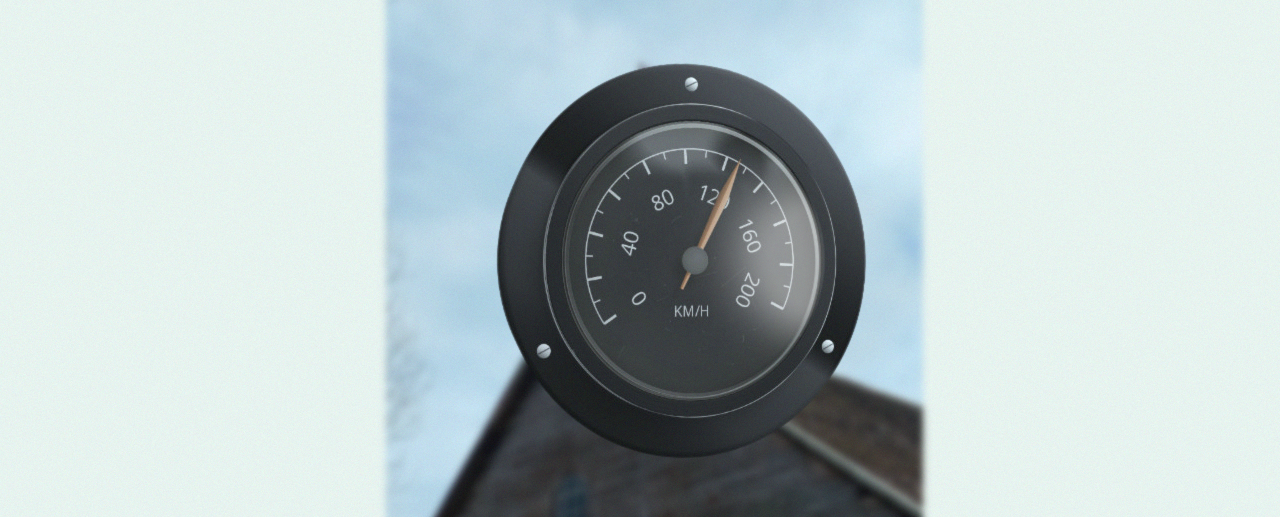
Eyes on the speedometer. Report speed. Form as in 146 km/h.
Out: 125 km/h
